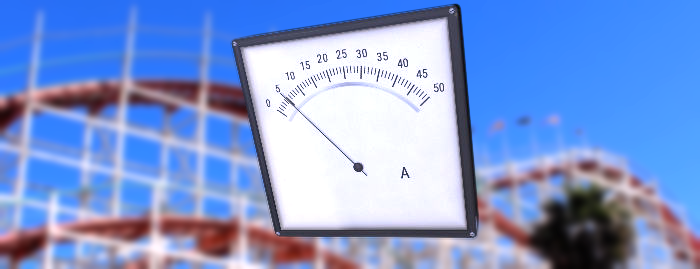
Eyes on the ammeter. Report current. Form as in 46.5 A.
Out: 5 A
